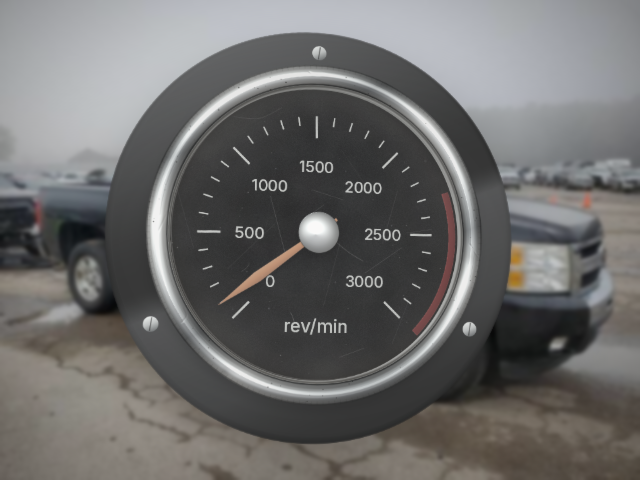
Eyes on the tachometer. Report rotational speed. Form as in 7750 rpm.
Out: 100 rpm
